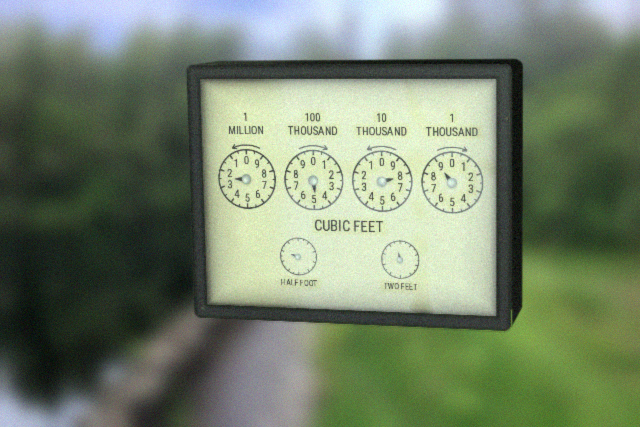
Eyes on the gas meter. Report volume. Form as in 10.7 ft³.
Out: 247900 ft³
